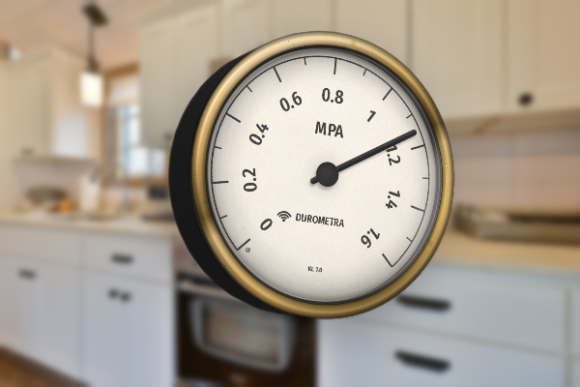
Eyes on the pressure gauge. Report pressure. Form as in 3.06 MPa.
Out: 1.15 MPa
